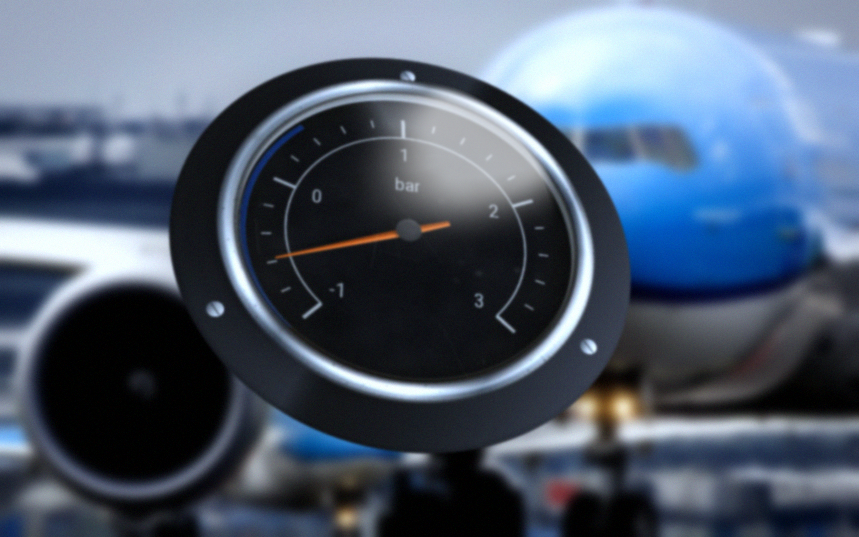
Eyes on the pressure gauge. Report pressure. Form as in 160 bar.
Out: -0.6 bar
